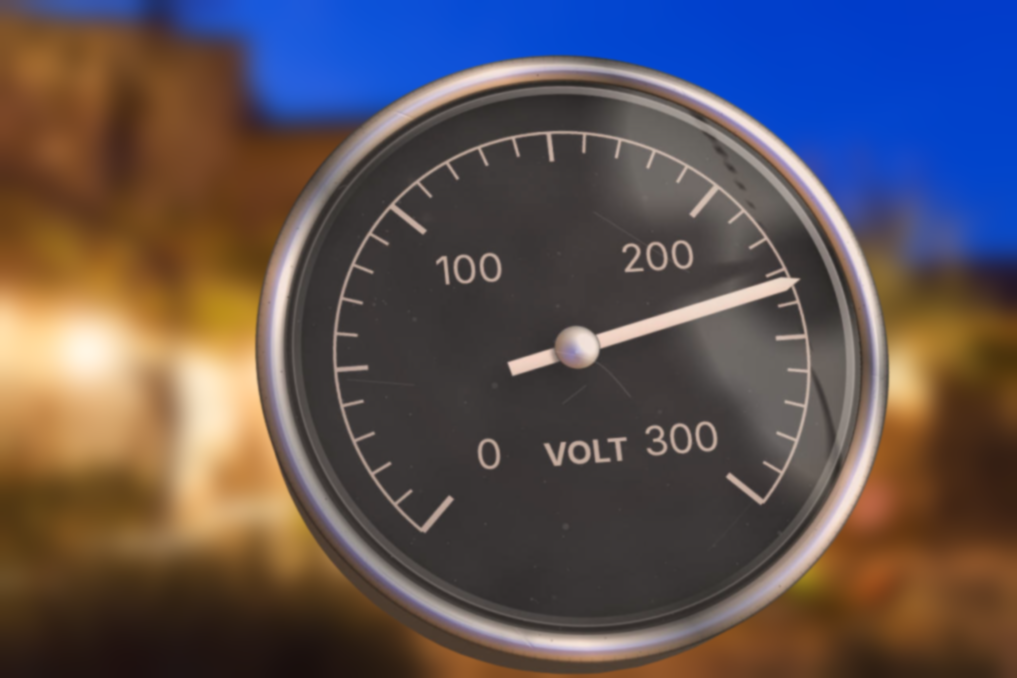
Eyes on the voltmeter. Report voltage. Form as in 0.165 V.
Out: 235 V
